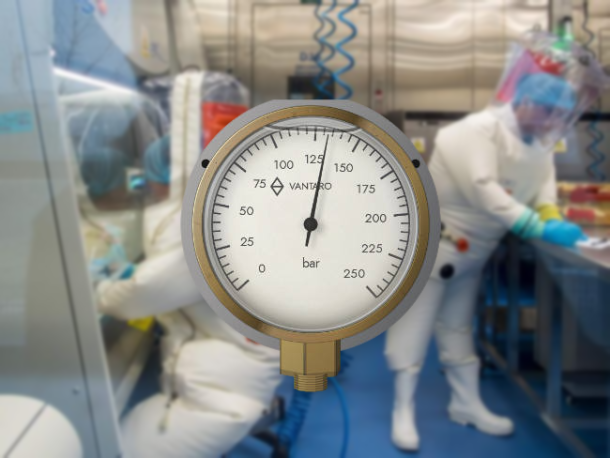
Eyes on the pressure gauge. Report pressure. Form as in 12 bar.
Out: 132.5 bar
